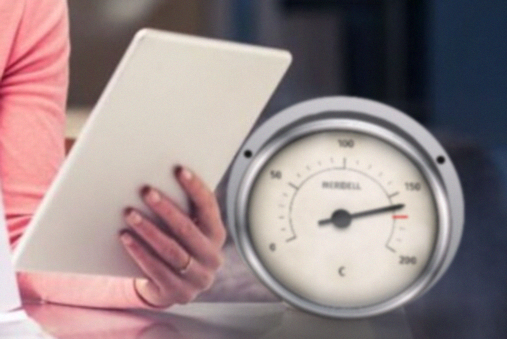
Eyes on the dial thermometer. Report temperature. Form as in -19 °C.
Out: 160 °C
